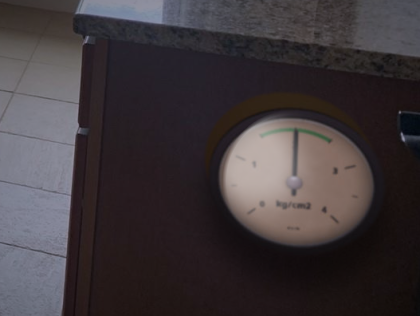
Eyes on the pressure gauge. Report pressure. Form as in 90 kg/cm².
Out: 2 kg/cm²
